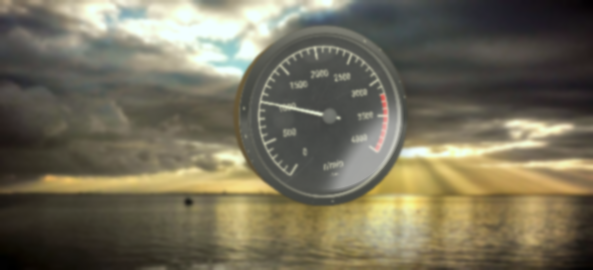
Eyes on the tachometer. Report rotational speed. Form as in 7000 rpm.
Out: 1000 rpm
